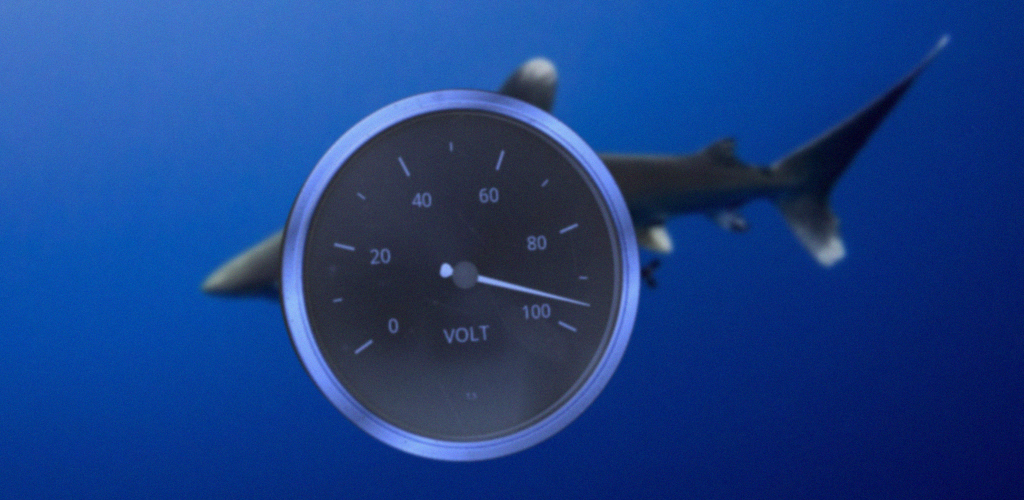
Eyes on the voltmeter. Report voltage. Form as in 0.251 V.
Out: 95 V
